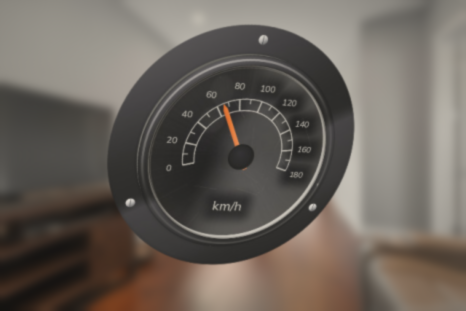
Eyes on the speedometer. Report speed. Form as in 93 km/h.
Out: 65 km/h
